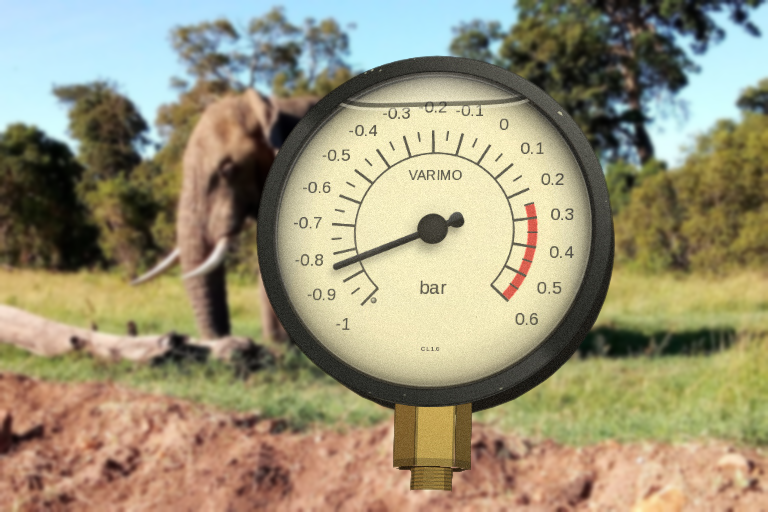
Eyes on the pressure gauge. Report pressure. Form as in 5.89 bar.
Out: -0.85 bar
